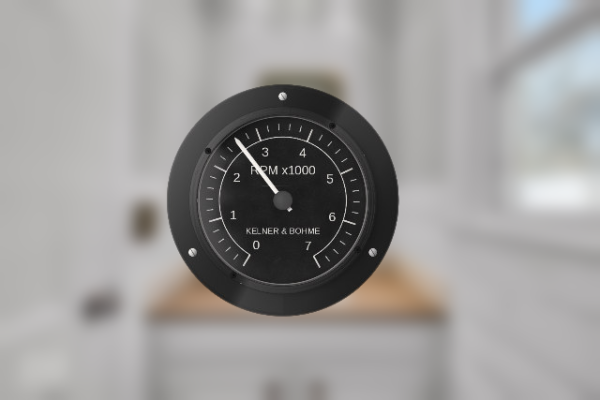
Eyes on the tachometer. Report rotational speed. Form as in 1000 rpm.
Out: 2600 rpm
